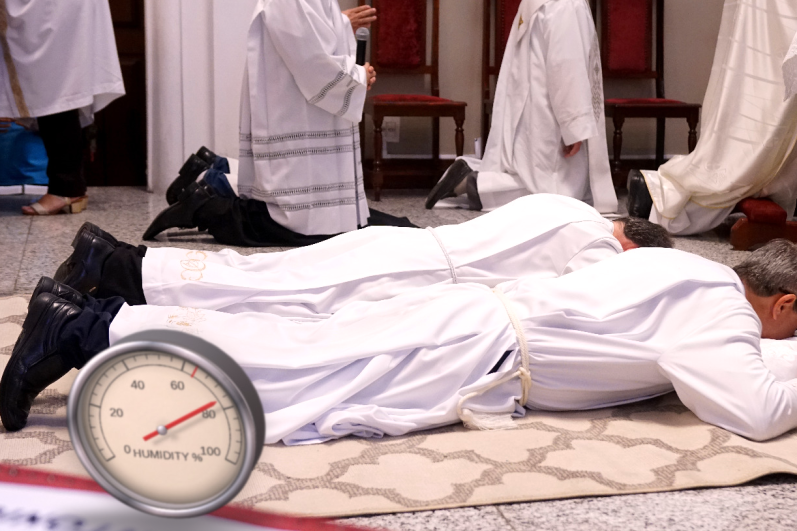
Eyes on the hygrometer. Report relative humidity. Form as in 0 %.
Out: 76 %
